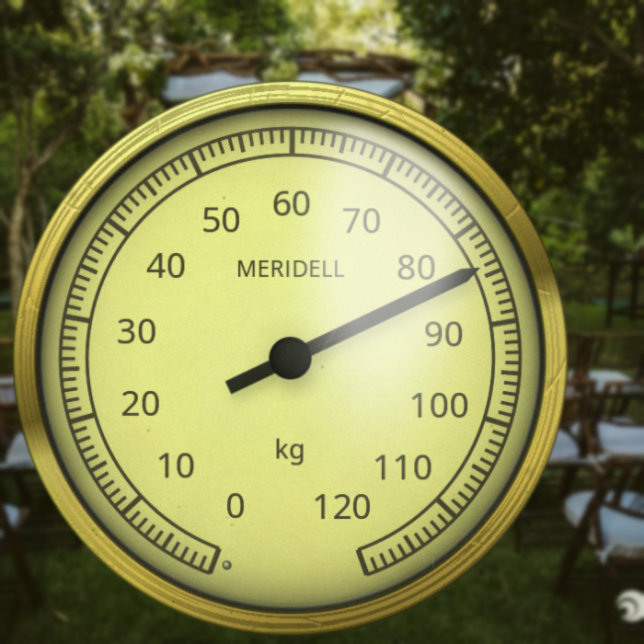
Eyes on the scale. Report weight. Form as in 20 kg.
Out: 84 kg
